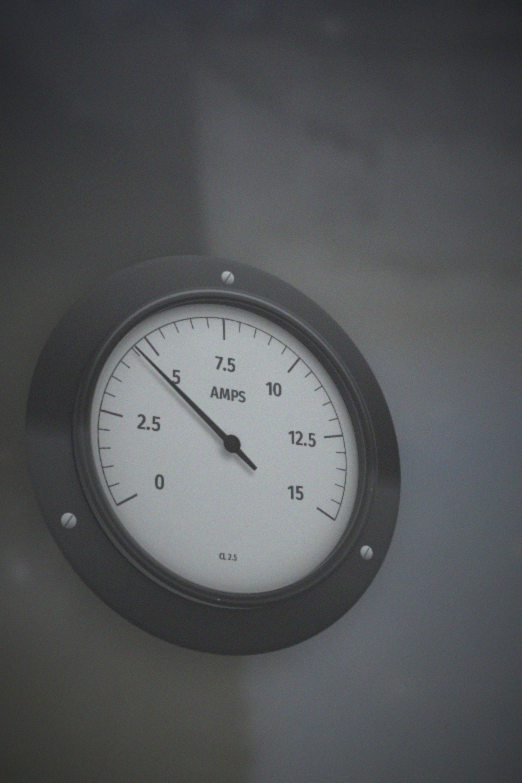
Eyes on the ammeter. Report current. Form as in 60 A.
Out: 4.5 A
